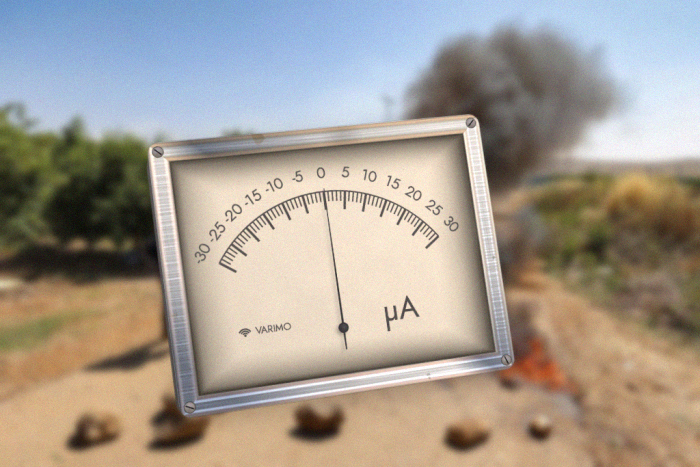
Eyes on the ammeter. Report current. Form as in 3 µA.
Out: 0 µA
